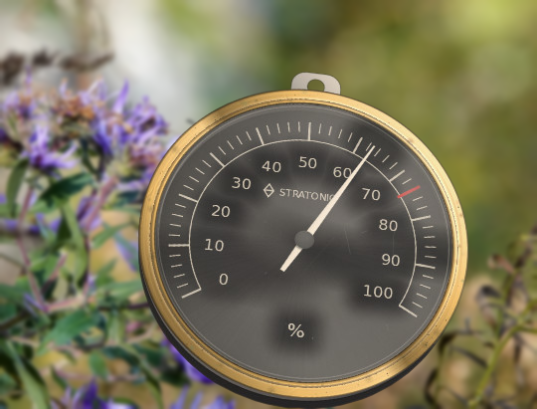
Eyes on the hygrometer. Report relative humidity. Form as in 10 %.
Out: 63 %
